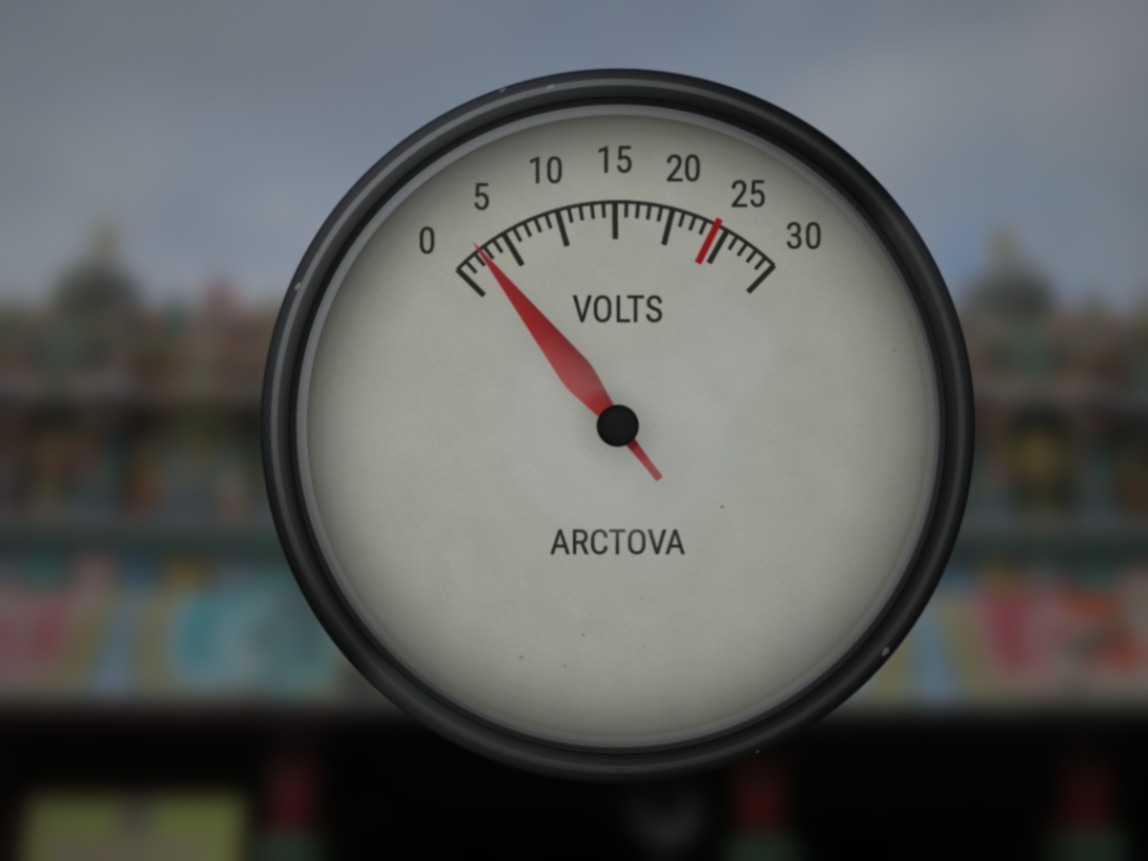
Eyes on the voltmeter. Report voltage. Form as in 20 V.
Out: 2.5 V
